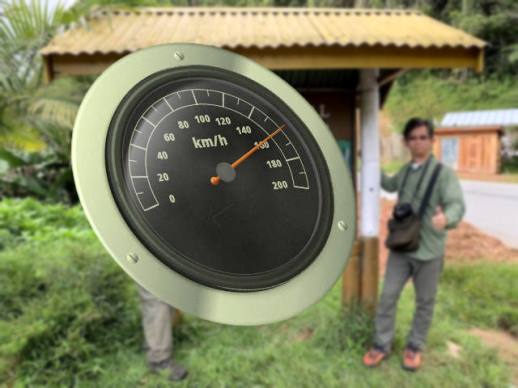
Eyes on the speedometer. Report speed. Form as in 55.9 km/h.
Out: 160 km/h
